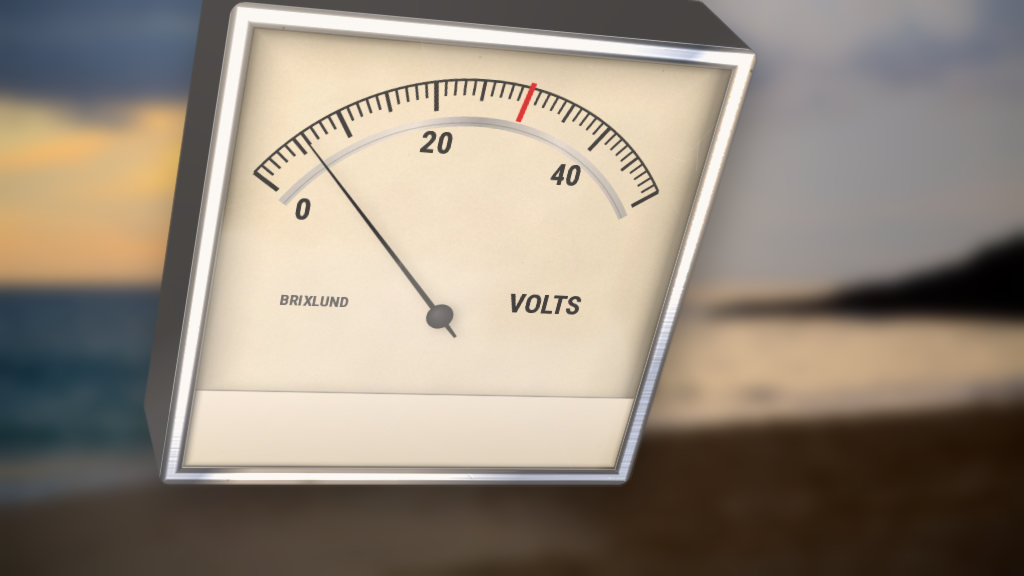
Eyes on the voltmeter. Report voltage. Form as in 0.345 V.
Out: 6 V
